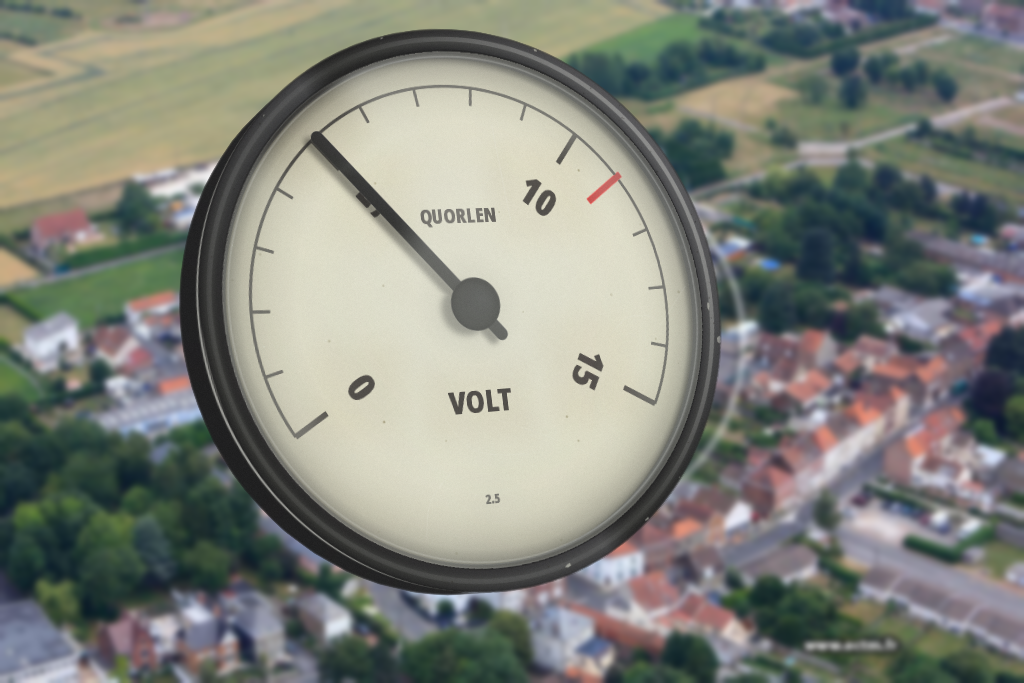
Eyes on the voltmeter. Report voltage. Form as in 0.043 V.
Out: 5 V
